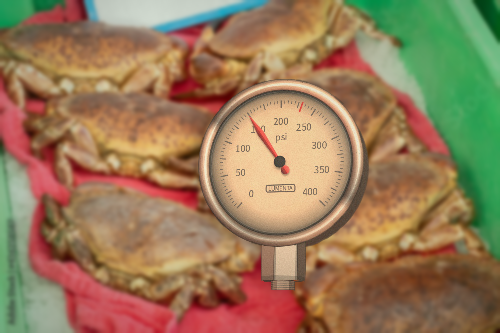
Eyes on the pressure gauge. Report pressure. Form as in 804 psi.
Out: 150 psi
